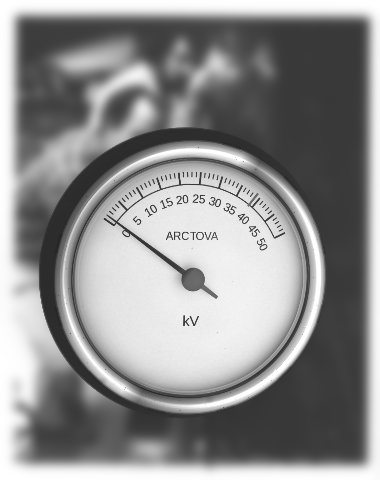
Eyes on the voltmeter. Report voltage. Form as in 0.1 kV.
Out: 1 kV
